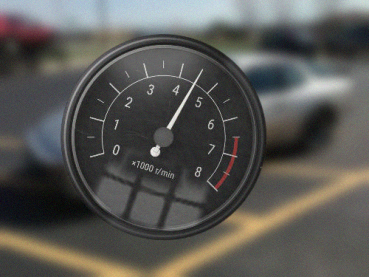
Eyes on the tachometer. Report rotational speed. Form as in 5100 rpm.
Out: 4500 rpm
